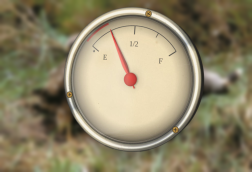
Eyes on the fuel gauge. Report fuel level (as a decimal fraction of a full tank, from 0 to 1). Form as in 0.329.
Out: 0.25
